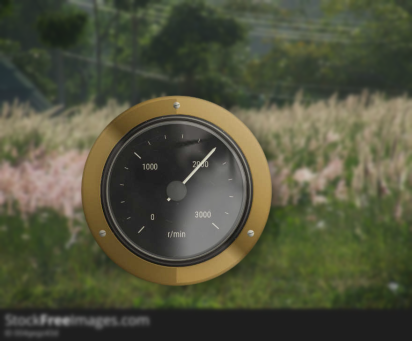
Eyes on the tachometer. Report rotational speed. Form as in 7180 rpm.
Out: 2000 rpm
